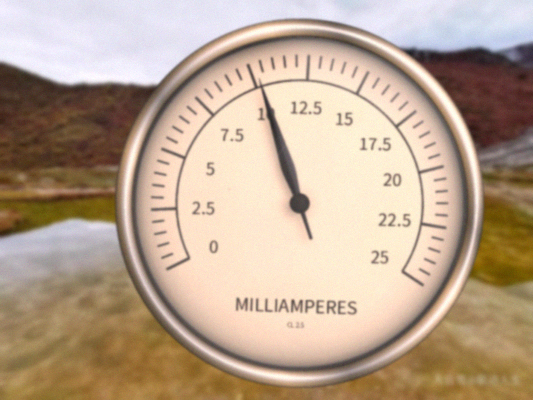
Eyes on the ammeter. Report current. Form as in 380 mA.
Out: 10.25 mA
